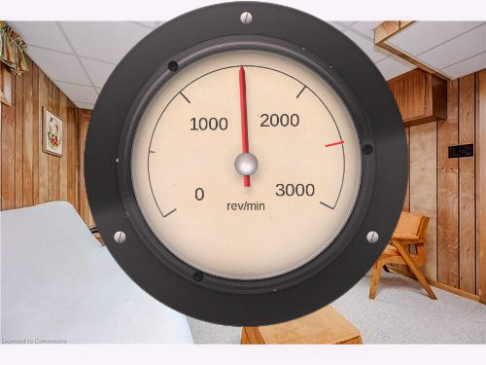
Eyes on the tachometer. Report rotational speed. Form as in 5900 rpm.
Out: 1500 rpm
